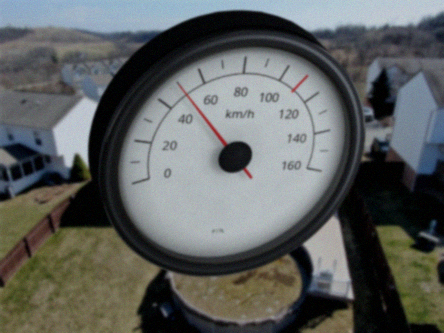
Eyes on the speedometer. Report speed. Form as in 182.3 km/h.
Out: 50 km/h
